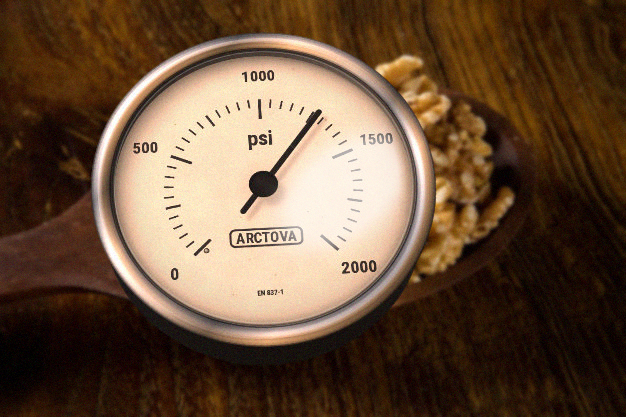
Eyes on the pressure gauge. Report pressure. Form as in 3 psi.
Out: 1275 psi
